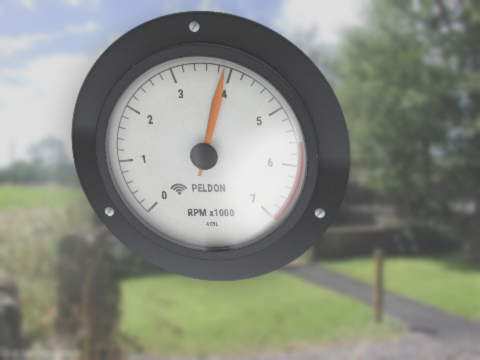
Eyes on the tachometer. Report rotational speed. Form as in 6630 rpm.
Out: 3900 rpm
